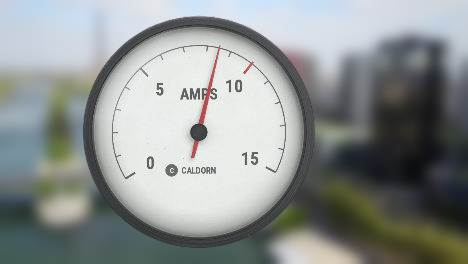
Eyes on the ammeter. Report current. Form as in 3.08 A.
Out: 8.5 A
